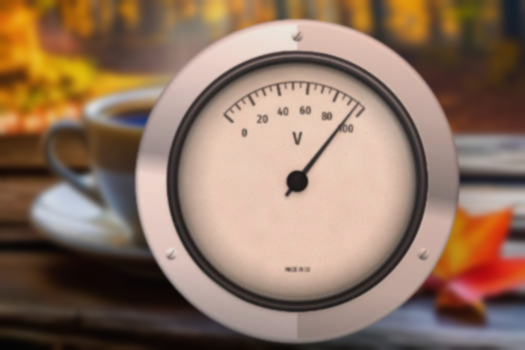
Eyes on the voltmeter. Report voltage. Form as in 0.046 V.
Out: 95 V
